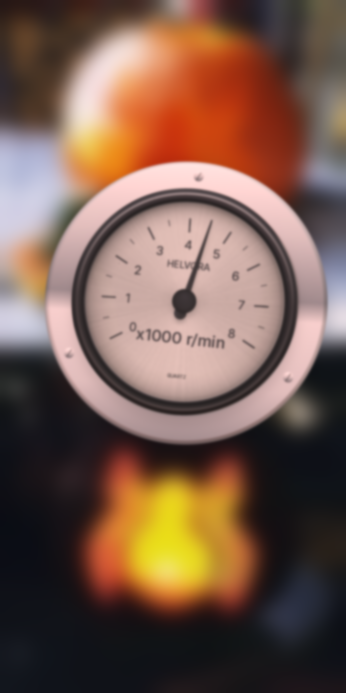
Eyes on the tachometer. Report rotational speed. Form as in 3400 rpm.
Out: 4500 rpm
